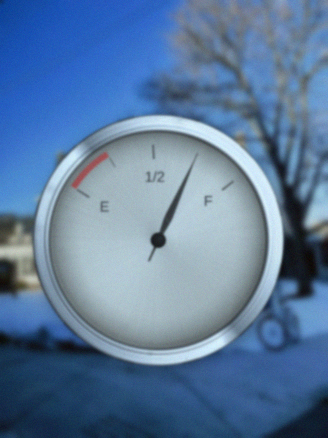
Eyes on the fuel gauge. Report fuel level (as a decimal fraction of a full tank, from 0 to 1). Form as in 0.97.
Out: 0.75
